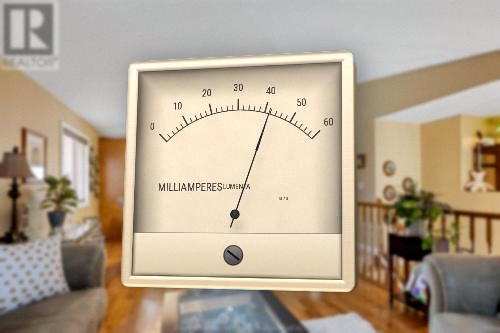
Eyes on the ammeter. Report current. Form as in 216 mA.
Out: 42 mA
